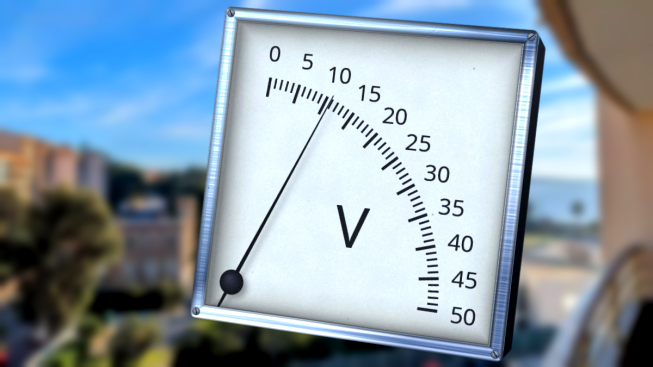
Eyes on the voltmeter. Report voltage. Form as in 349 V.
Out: 11 V
